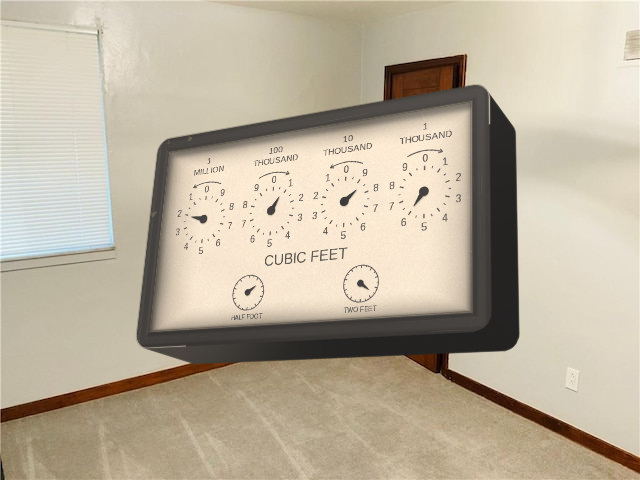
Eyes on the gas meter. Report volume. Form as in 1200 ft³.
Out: 208600 ft³
